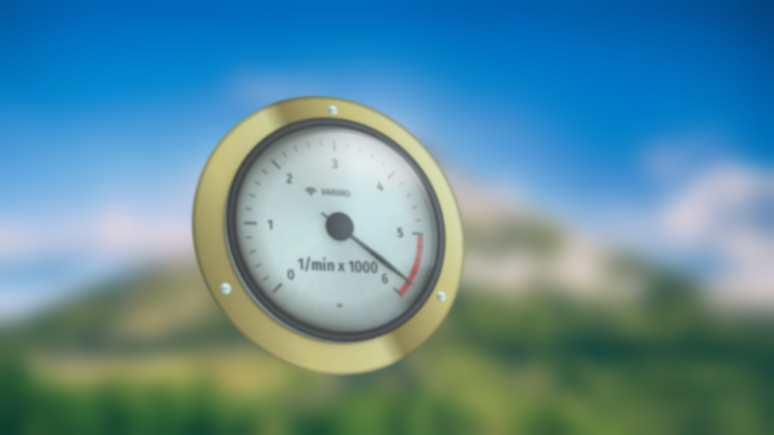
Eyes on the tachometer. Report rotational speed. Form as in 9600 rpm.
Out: 5800 rpm
